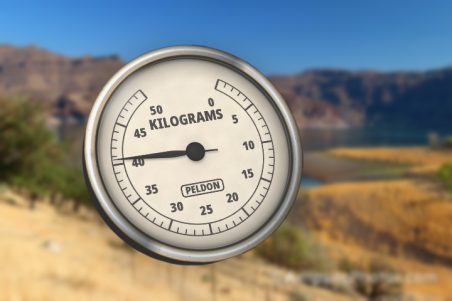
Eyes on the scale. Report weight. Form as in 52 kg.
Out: 40.5 kg
